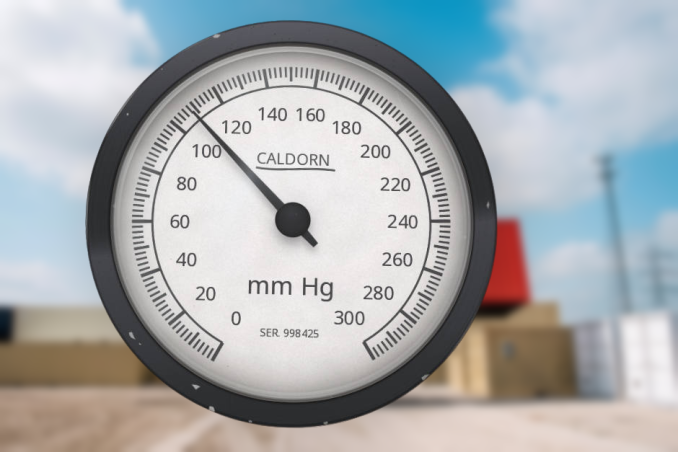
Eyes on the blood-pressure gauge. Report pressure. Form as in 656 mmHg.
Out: 108 mmHg
